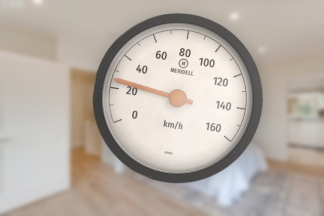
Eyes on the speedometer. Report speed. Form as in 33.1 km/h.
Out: 25 km/h
